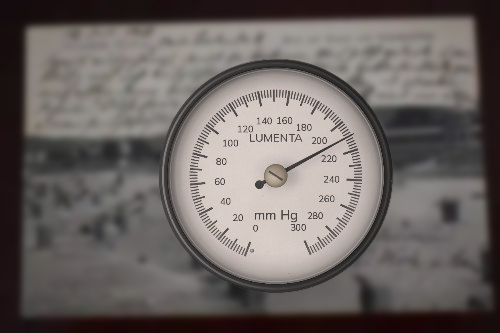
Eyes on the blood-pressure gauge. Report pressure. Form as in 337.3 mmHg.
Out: 210 mmHg
